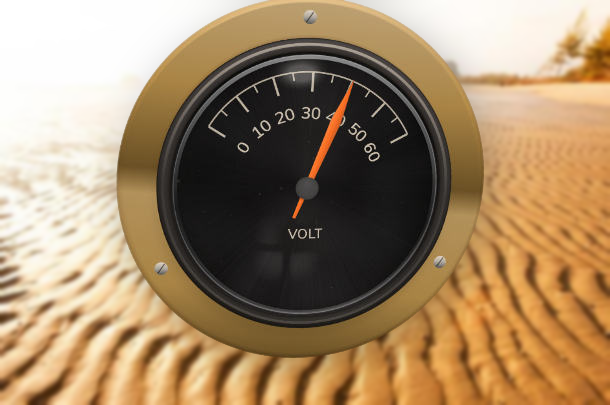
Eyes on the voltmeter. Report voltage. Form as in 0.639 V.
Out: 40 V
